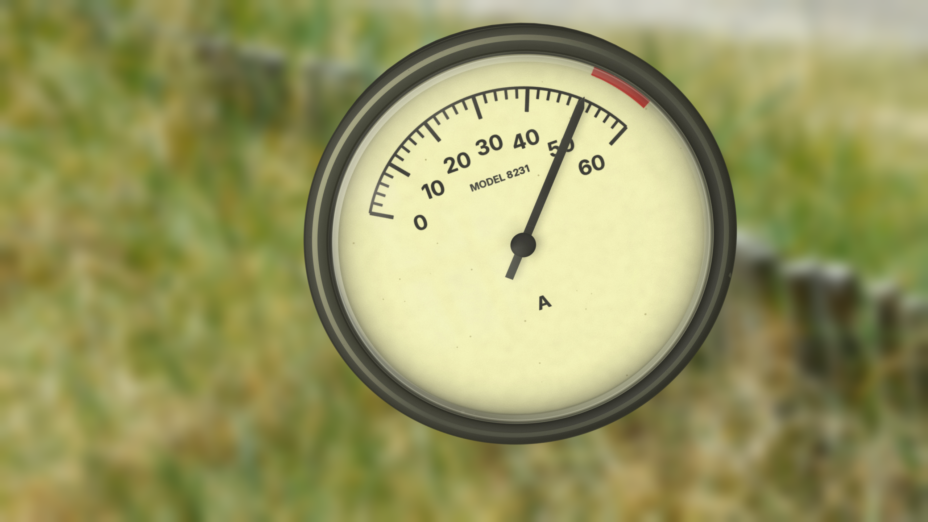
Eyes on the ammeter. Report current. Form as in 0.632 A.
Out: 50 A
